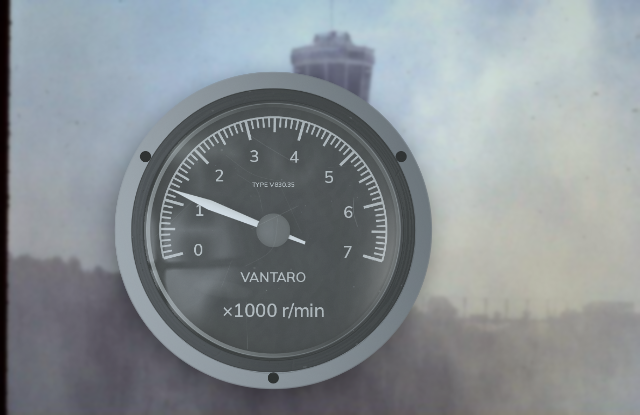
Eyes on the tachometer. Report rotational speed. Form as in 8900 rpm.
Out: 1200 rpm
